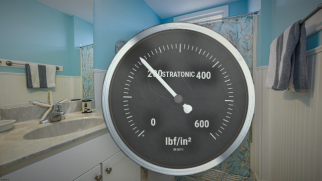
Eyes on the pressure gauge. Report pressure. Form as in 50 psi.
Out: 200 psi
